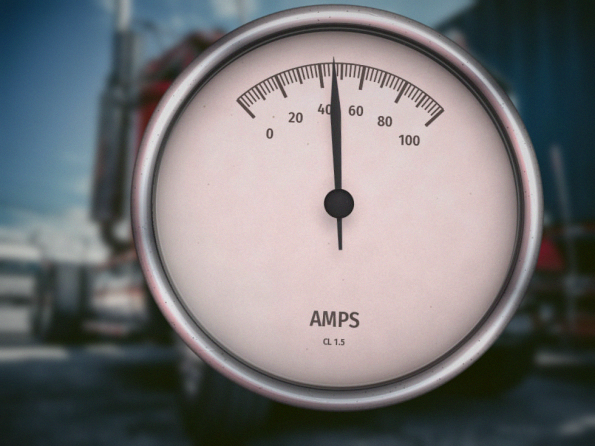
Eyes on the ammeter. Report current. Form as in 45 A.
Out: 46 A
